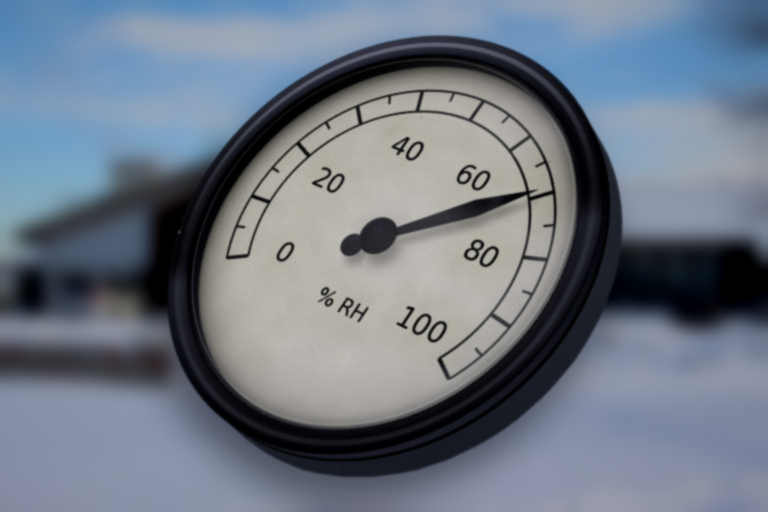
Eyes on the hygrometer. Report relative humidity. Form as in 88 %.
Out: 70 %
